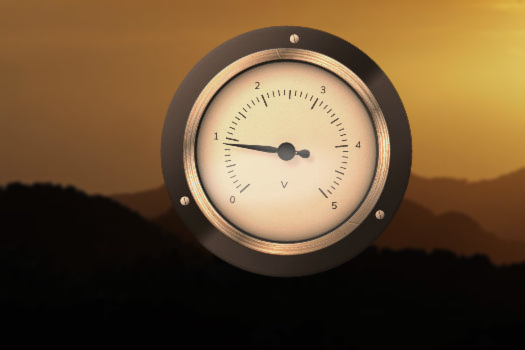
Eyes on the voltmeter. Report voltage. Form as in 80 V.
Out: 0.9 V
